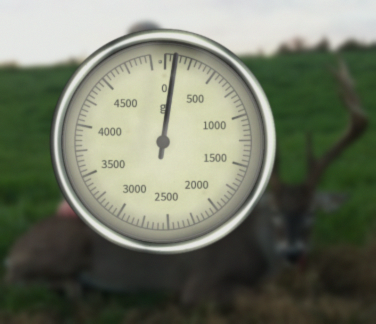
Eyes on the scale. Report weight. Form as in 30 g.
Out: 100 g
